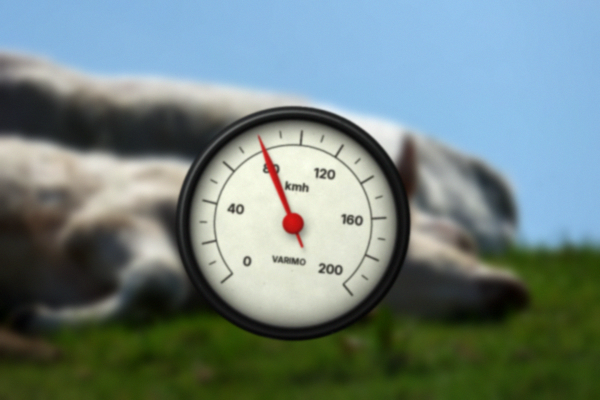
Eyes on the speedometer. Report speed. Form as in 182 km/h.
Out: 80 km/h
